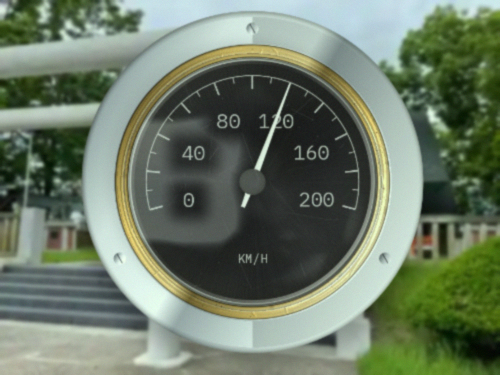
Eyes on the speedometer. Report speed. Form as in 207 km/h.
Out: 120 km/h
